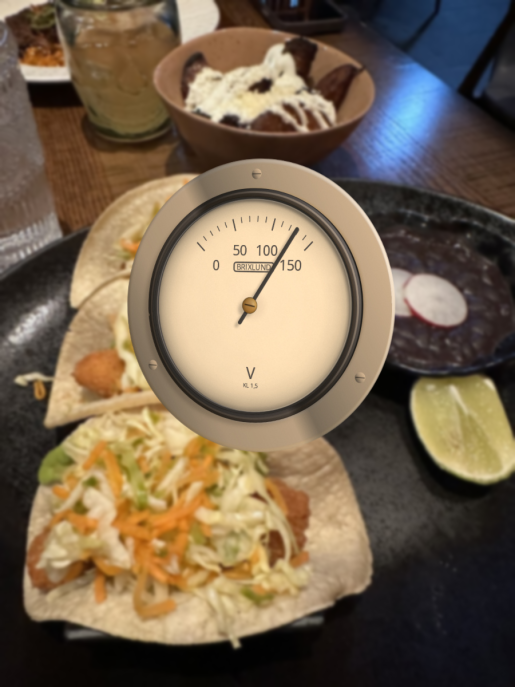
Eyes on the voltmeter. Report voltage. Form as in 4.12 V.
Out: 130 V
